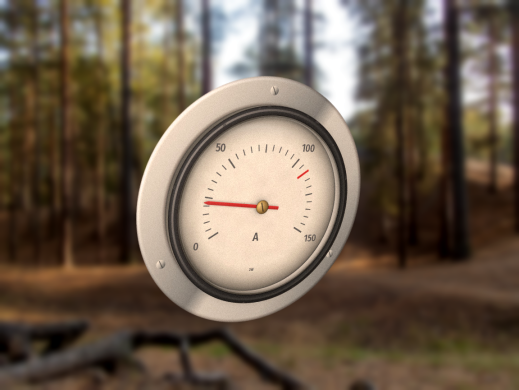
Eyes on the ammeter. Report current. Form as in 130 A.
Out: 22.5 A
